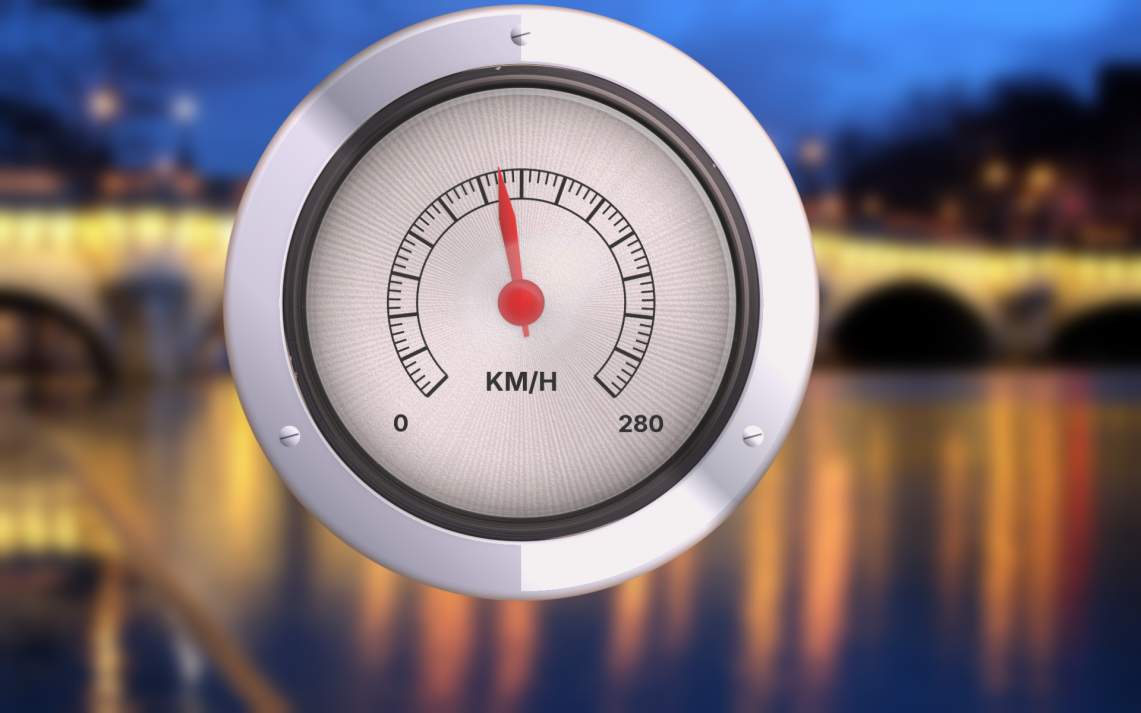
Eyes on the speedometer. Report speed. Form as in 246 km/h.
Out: 130 km/h
